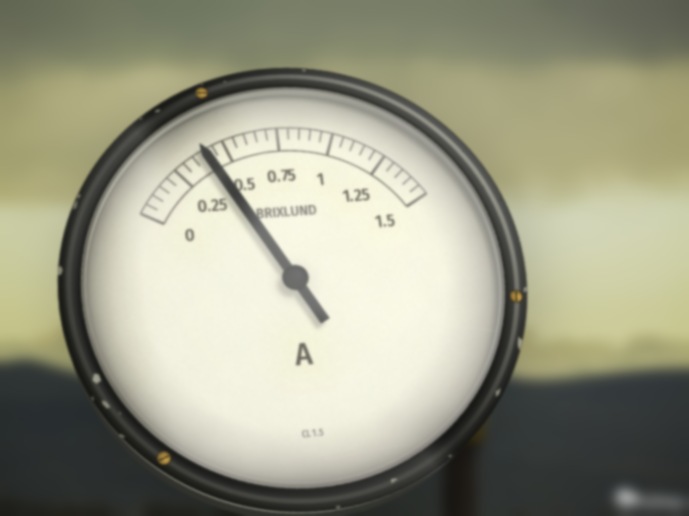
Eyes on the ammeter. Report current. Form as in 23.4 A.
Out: 0.4 A
